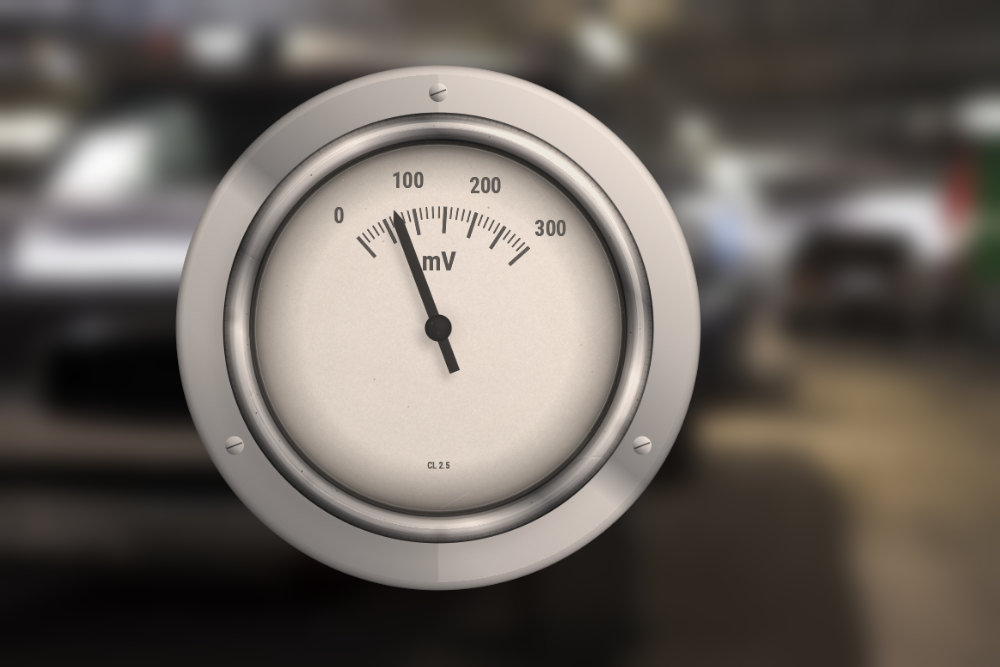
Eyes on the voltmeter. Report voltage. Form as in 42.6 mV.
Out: 70 mV
